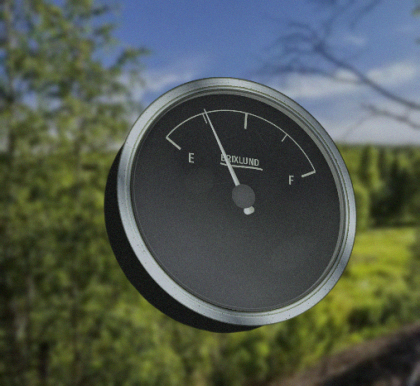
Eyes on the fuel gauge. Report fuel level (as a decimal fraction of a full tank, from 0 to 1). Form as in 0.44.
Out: 0.25
